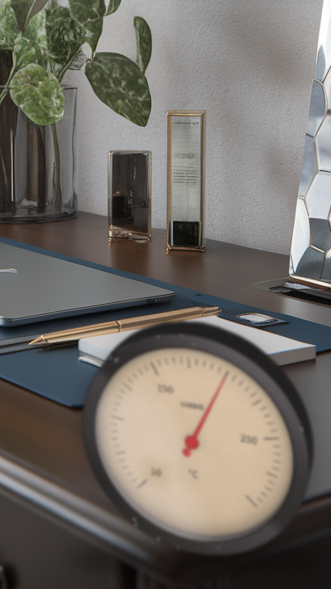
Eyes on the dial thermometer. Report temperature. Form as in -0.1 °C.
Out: 200 °C
